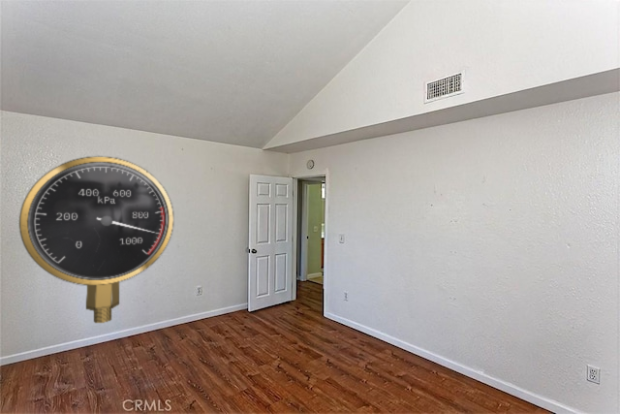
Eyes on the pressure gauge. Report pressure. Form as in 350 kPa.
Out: 900 kPa
